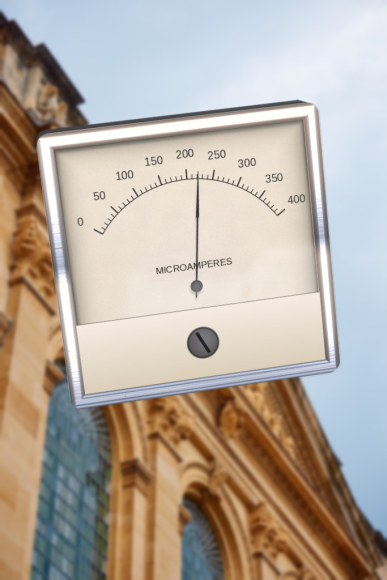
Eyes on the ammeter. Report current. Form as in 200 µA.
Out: 220 µA
